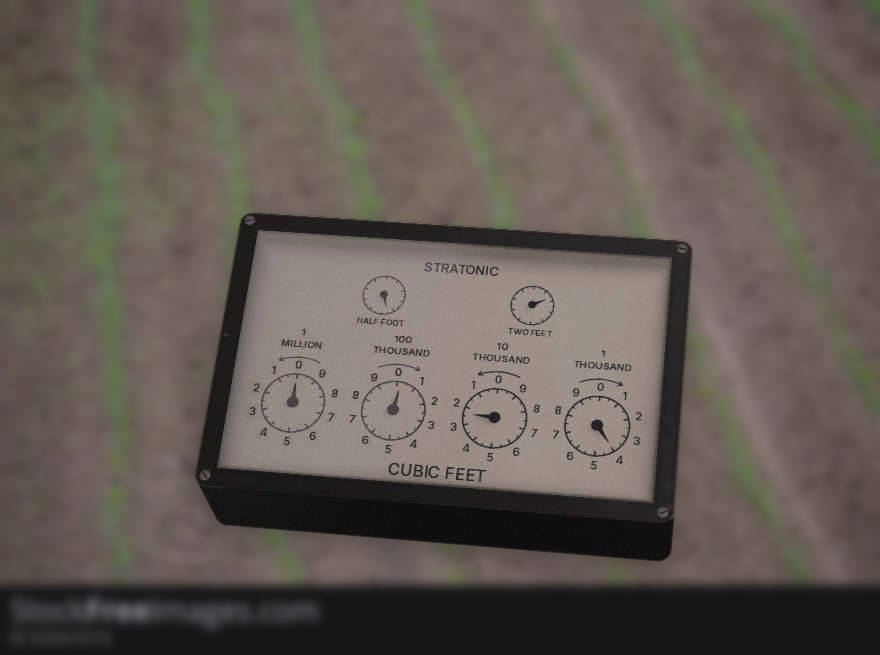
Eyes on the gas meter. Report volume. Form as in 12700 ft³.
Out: 2400 ft³
